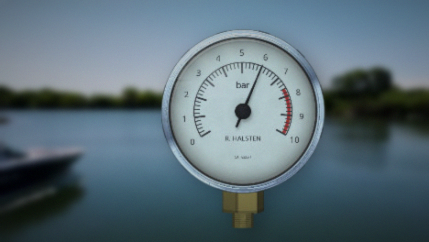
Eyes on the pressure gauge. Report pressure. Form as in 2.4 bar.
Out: 6 bar
